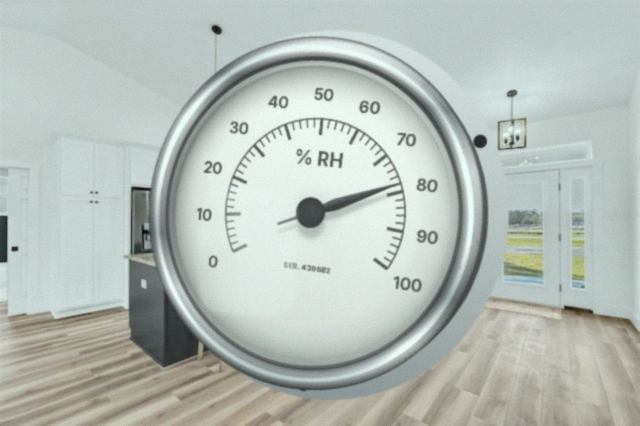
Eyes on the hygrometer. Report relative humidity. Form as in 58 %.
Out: 78 %
